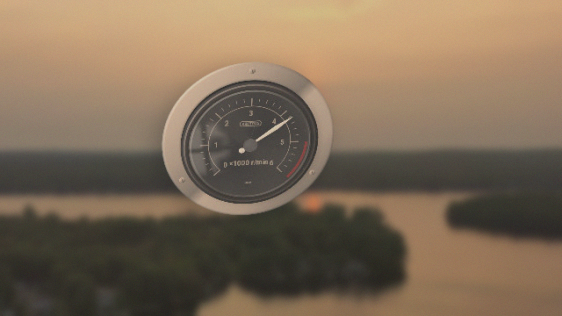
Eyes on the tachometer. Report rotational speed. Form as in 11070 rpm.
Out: 4200 rpm
